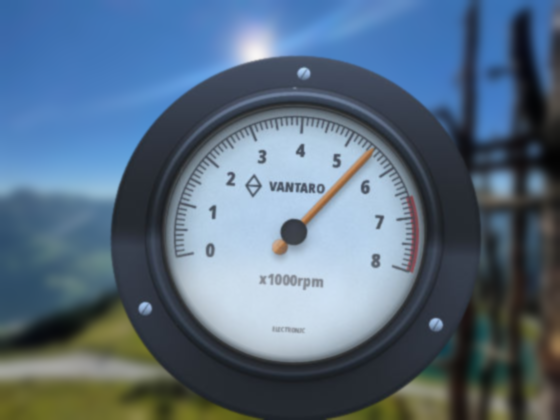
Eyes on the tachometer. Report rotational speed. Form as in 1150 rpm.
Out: 5500 rpm
